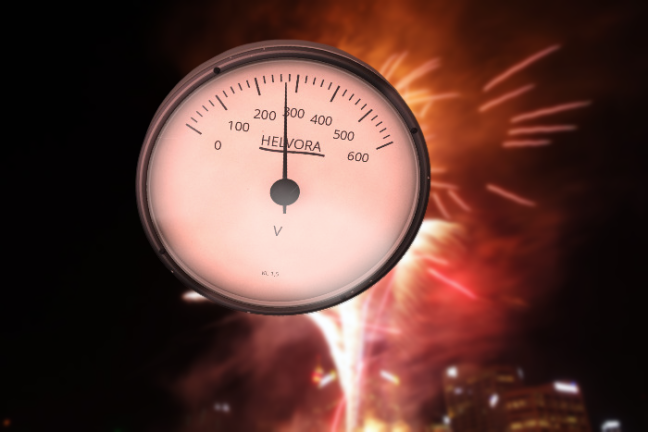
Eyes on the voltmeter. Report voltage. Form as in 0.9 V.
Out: 270 V
